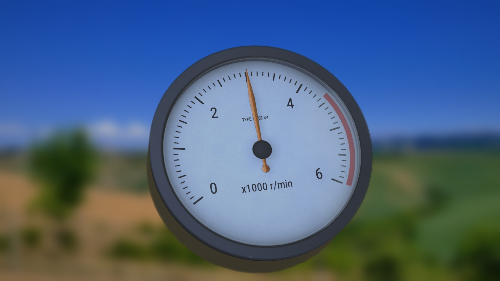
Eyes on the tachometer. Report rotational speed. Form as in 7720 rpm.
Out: 3000 rpm
